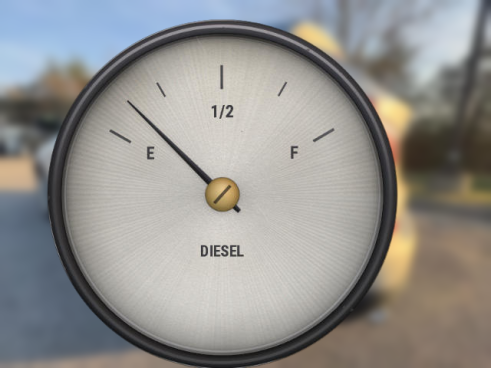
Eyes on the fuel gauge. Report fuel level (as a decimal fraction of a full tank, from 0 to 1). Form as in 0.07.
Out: 0.125
